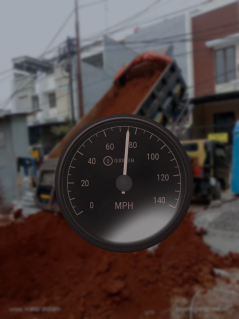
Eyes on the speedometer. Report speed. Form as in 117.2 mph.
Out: 75 mph
